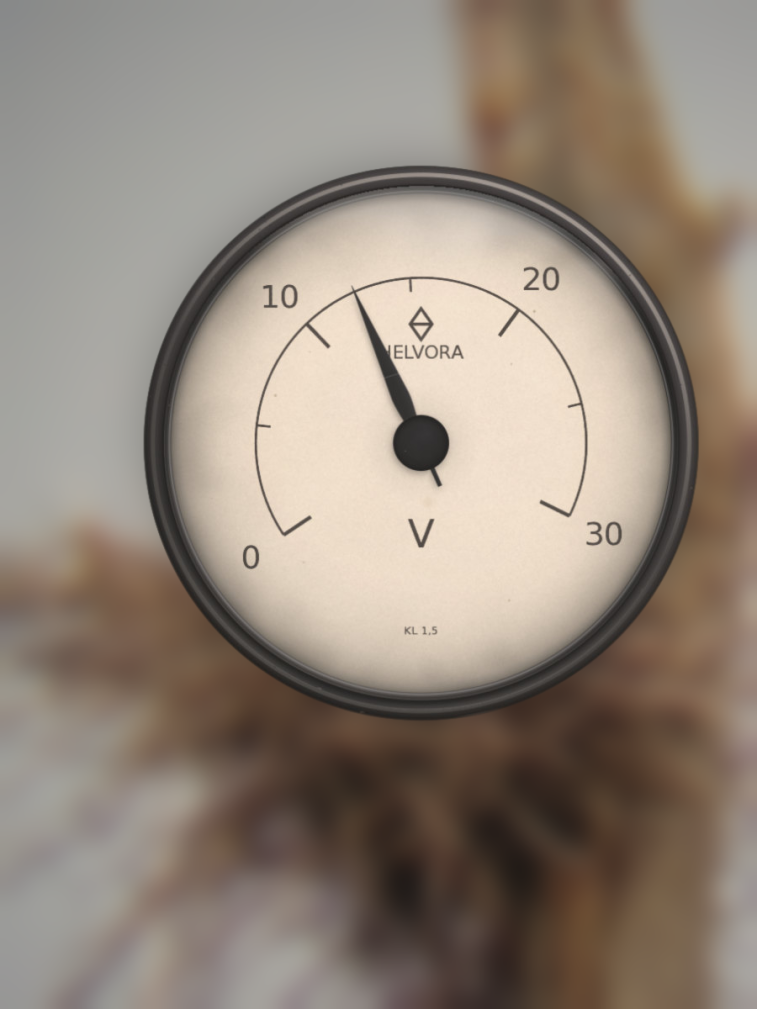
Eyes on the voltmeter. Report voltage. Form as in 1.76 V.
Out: 12.5 V
